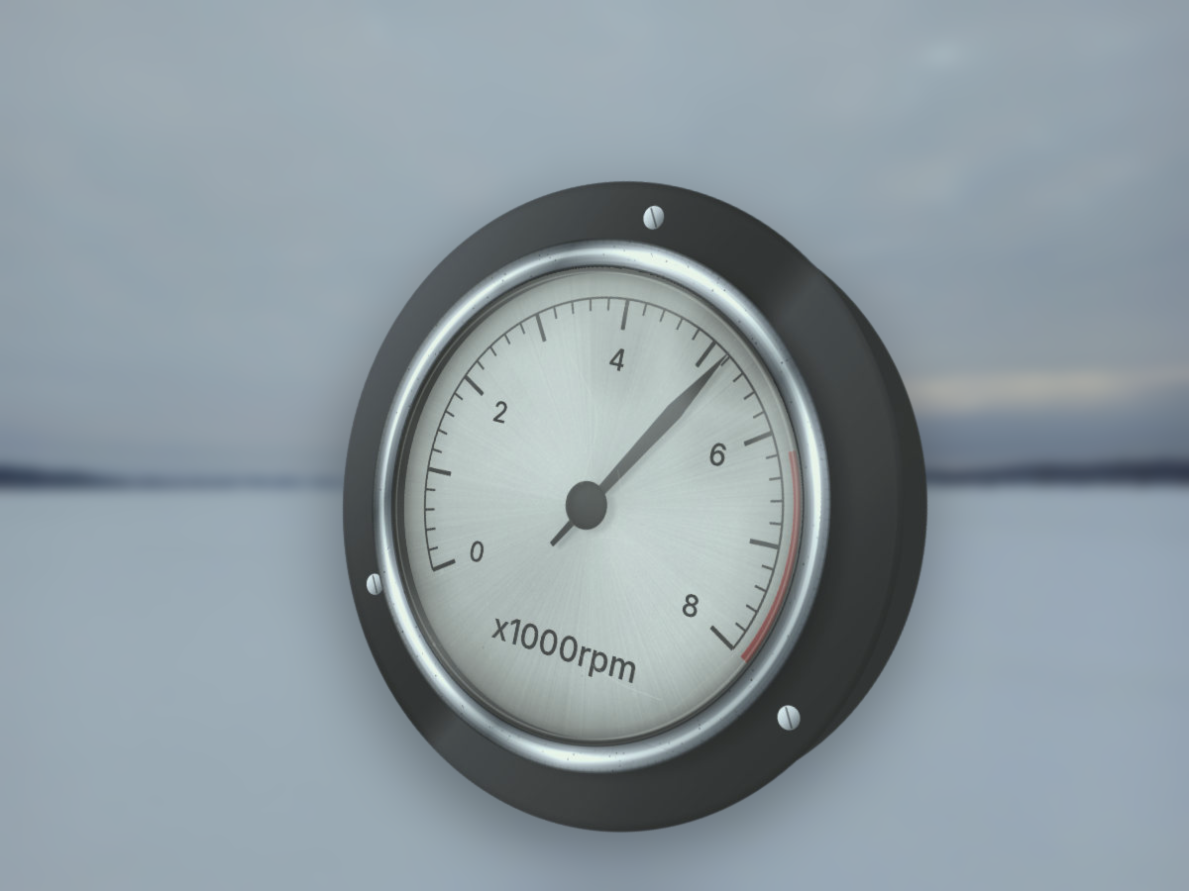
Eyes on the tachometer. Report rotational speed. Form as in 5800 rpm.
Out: 5200 rpm
